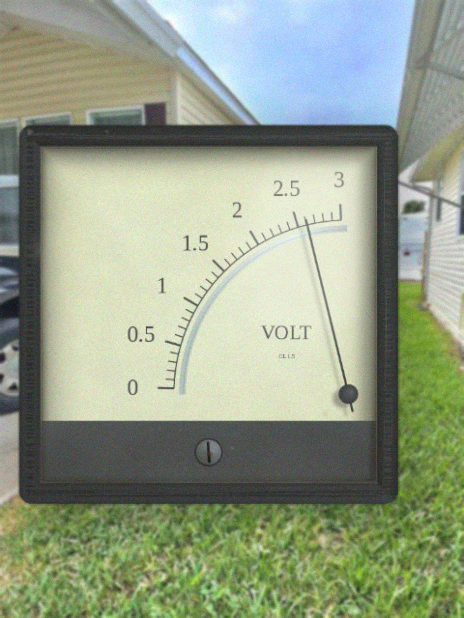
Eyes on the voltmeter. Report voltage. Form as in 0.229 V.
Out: 2.6 V
